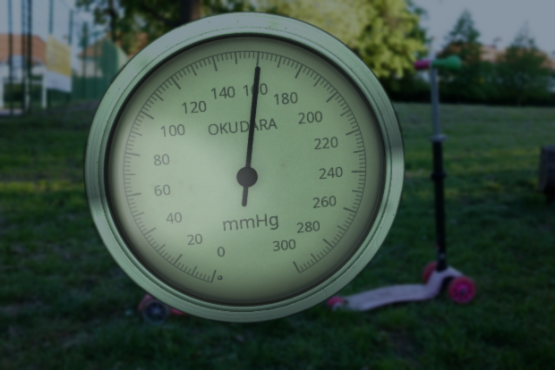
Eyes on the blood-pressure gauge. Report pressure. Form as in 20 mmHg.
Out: 160 mmHg
